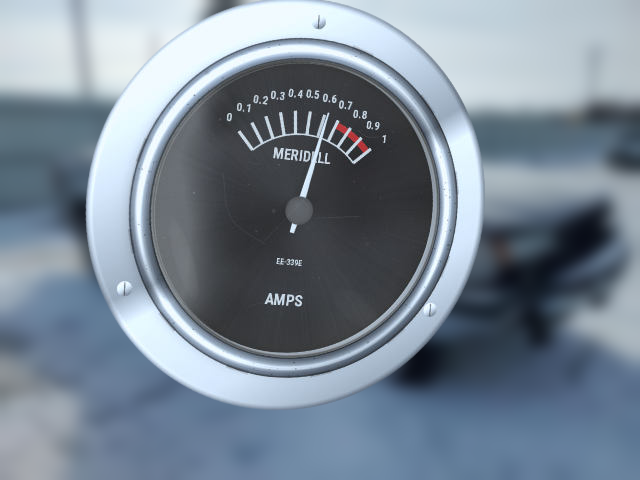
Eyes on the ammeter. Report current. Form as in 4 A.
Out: 0.6 A
